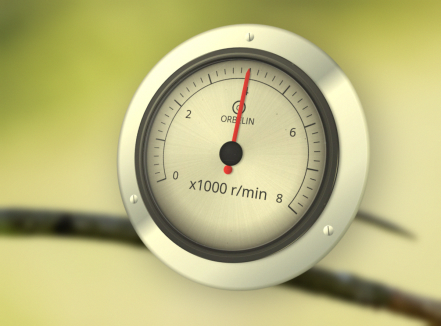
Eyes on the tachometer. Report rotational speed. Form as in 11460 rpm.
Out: 4000 rpm
